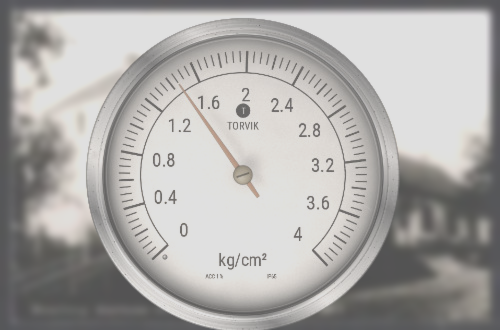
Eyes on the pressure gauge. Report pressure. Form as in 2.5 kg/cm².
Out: 1.45 kg/cm²
